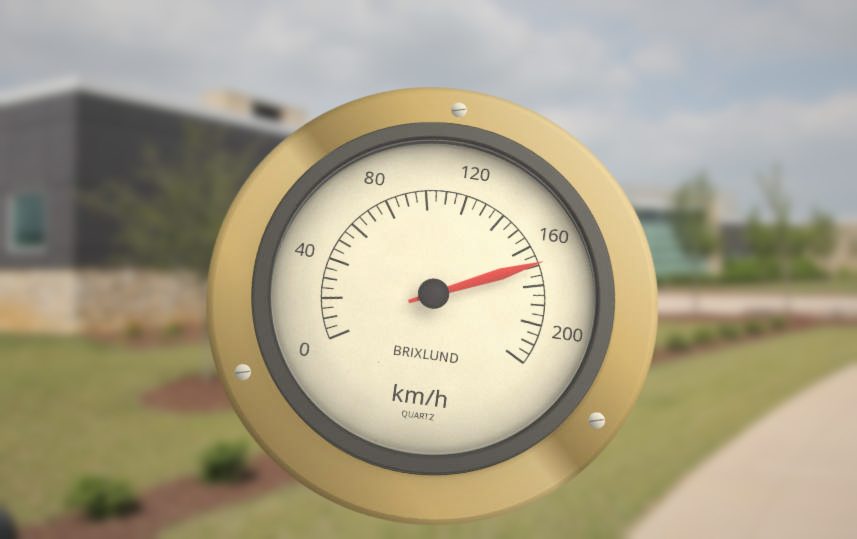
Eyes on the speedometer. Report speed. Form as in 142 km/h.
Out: 170 km/h
